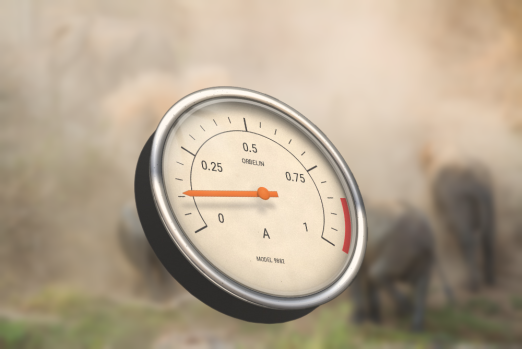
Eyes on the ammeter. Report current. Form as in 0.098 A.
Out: 0.1 A
